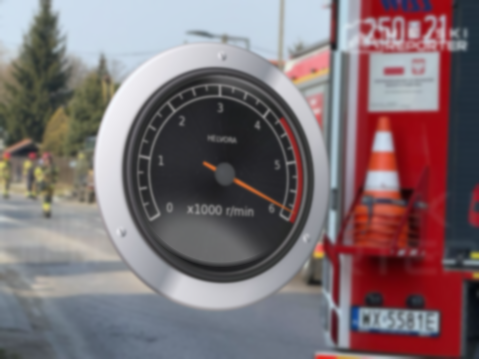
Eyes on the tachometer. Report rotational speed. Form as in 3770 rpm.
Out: 5875 rpm
